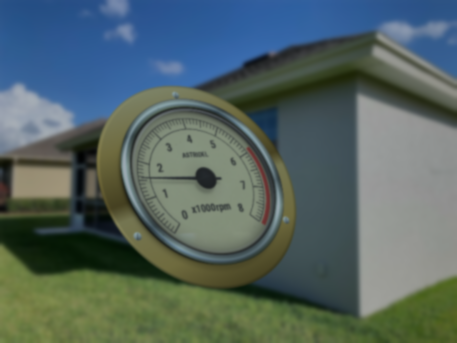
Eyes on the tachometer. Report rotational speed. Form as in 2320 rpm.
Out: 1500 rpm
